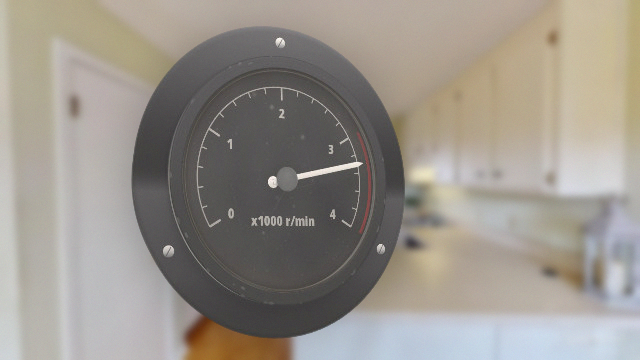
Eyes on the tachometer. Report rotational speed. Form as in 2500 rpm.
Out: 3300 rpm
